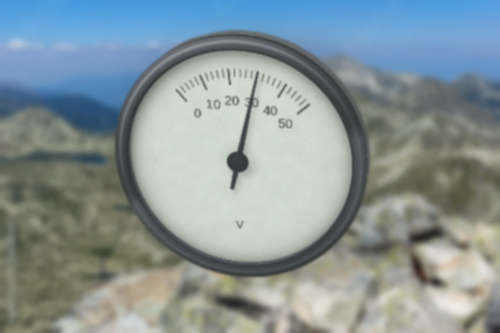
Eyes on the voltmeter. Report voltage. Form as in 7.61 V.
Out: 30 V
